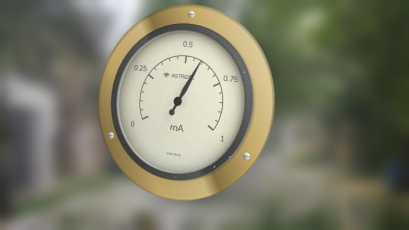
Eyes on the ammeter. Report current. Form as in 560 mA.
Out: 0.6 mA
